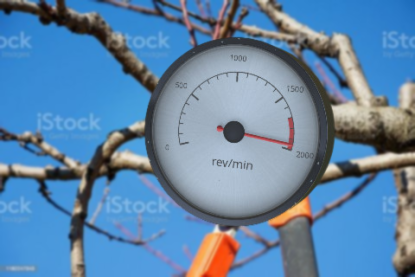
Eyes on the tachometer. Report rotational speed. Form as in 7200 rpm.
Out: 1950 rpm
